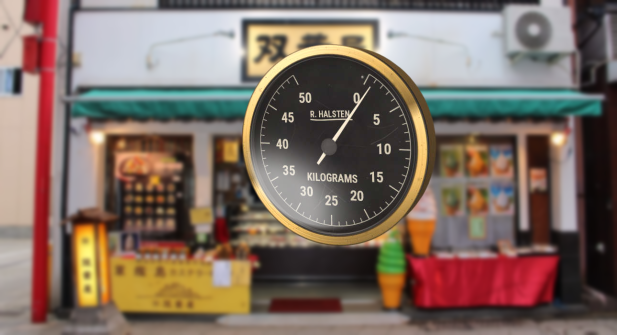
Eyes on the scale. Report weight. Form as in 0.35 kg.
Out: 1 kg
